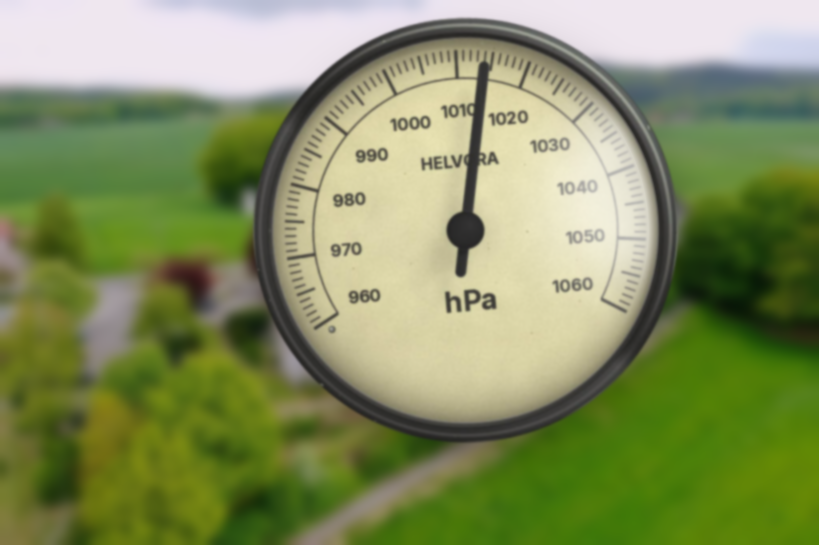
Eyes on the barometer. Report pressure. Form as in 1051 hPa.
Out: 1014 hPa
